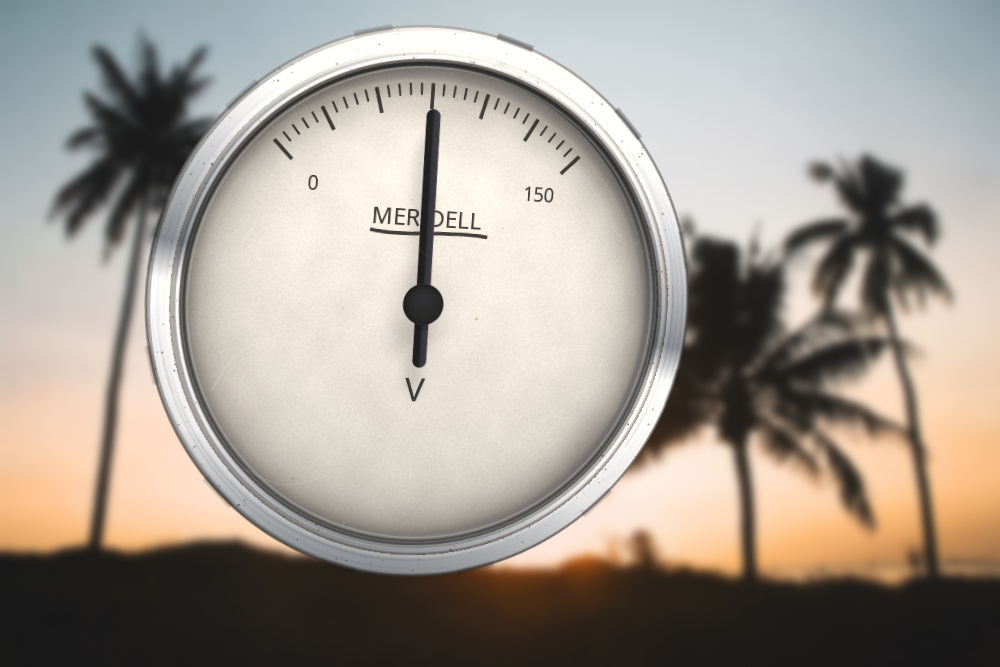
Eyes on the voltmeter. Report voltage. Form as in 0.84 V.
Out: 75 V
